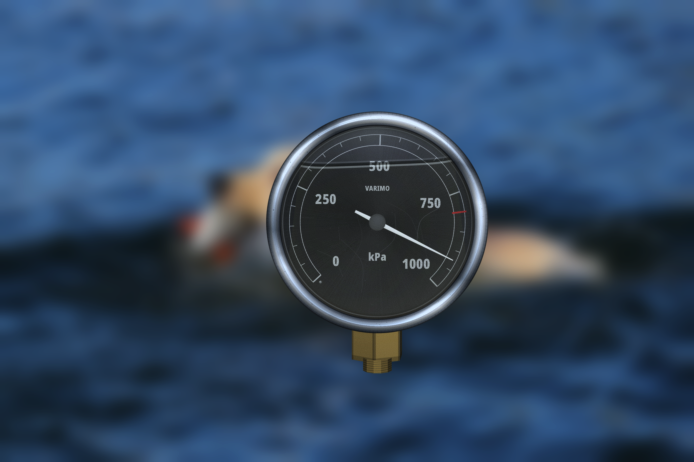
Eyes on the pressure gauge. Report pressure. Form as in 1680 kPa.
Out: 925 kPa
